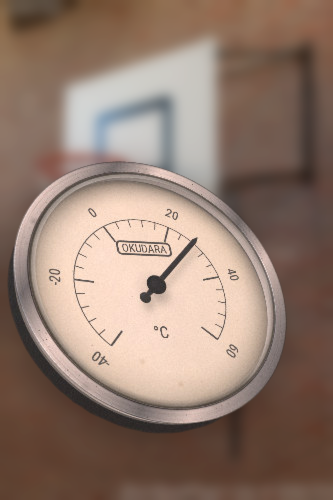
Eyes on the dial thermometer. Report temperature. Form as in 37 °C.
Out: 28 °C
